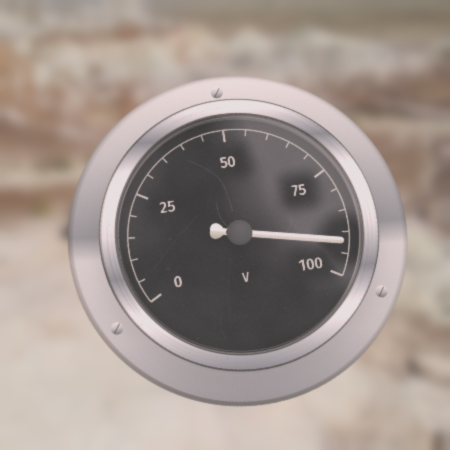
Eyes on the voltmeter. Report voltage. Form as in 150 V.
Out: 92.5 V
